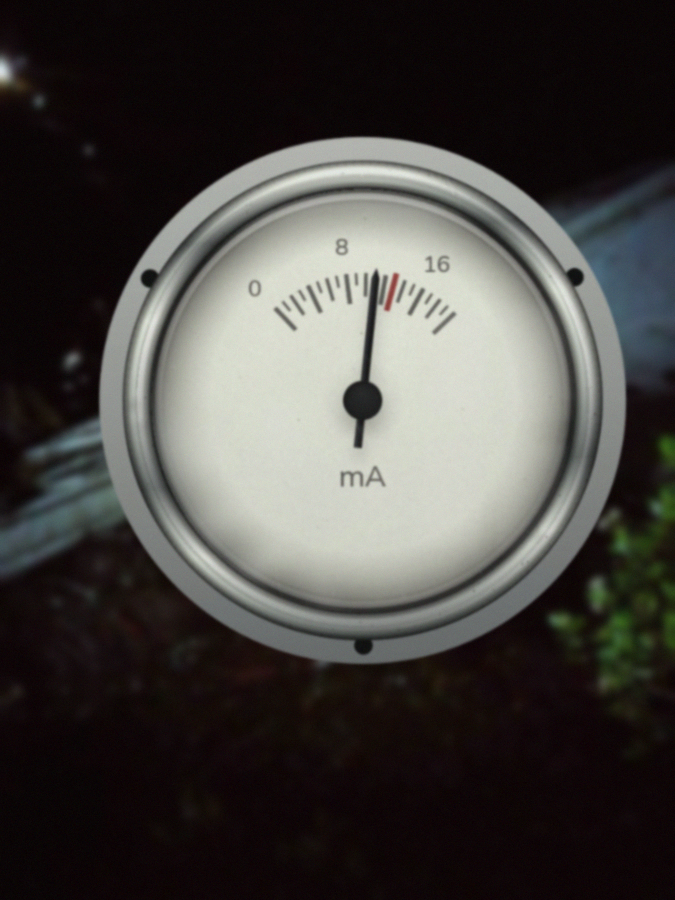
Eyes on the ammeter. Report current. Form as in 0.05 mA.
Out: 11 mA
